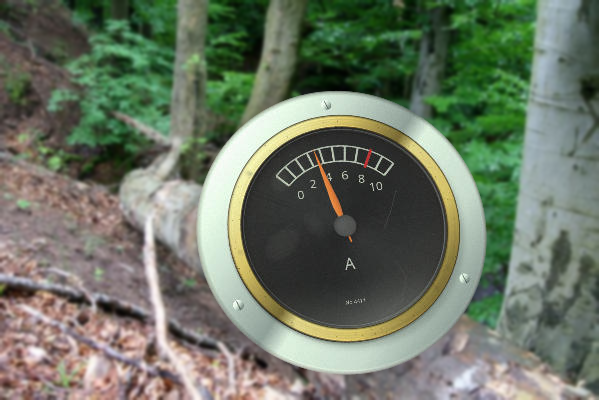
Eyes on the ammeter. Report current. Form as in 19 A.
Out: 3.5 A
